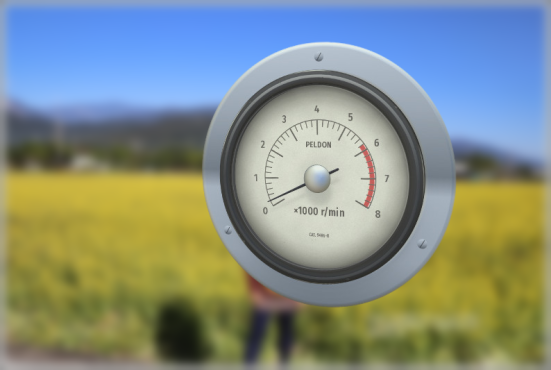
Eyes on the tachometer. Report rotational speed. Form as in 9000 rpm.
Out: 200 rpm
